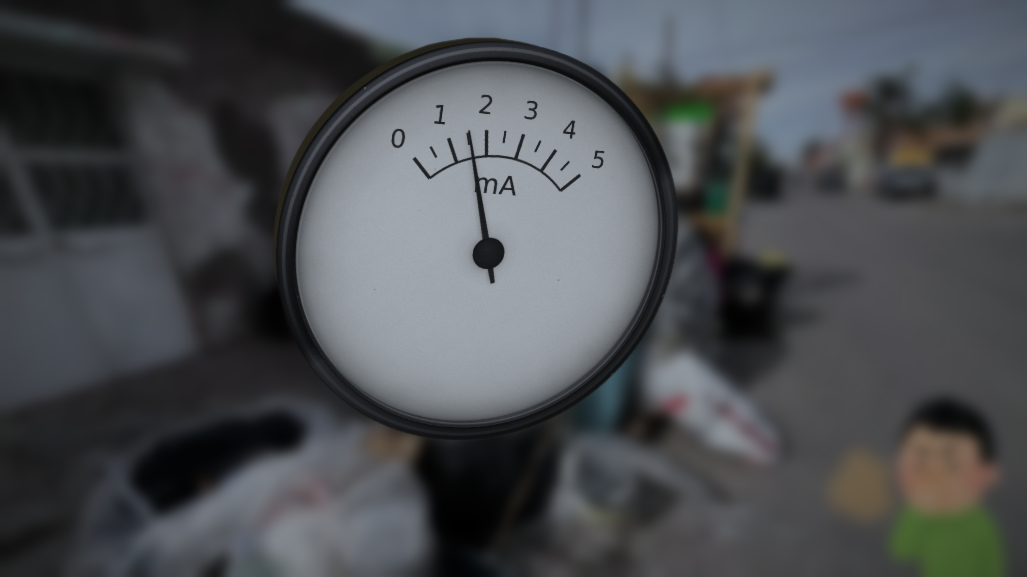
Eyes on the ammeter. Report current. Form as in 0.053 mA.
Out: 1.5 mA
